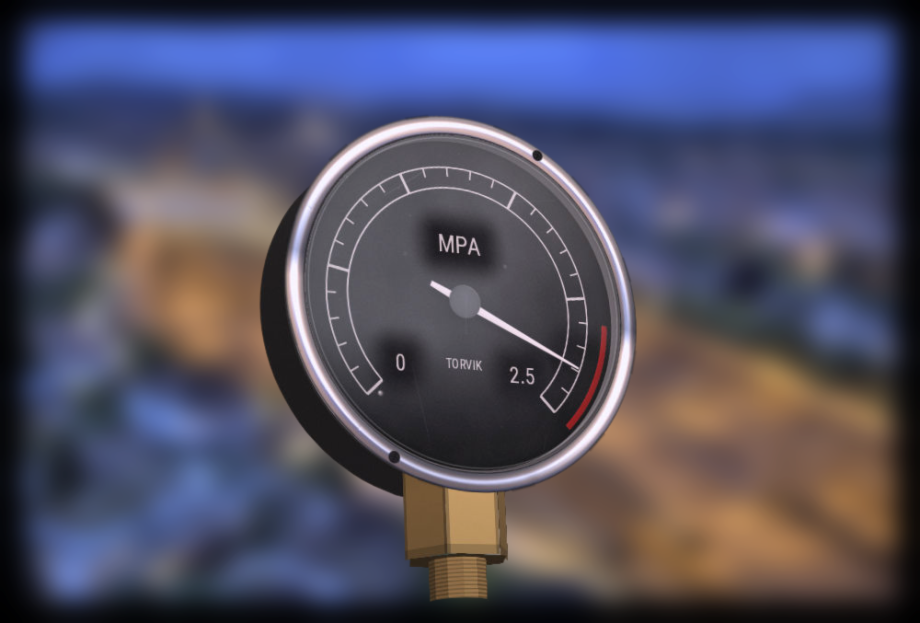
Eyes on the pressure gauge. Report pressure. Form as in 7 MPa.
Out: 2.3 MPa
